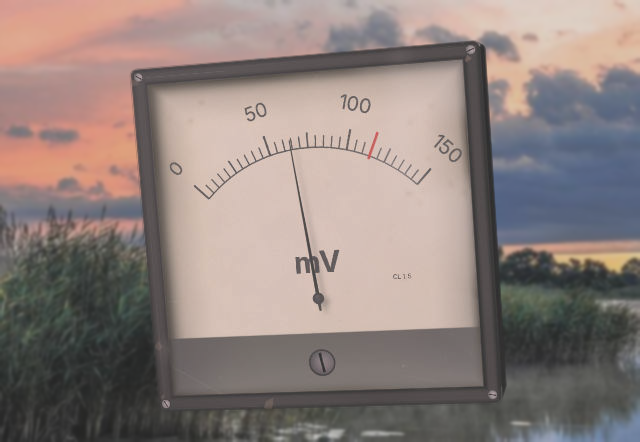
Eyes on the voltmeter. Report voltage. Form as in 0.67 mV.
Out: 65 mV
